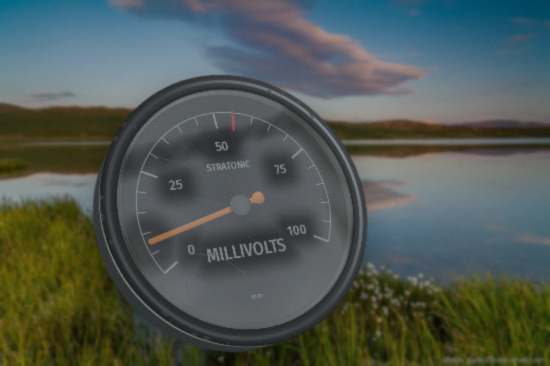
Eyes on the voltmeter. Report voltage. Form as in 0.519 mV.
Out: 7.5 mV
